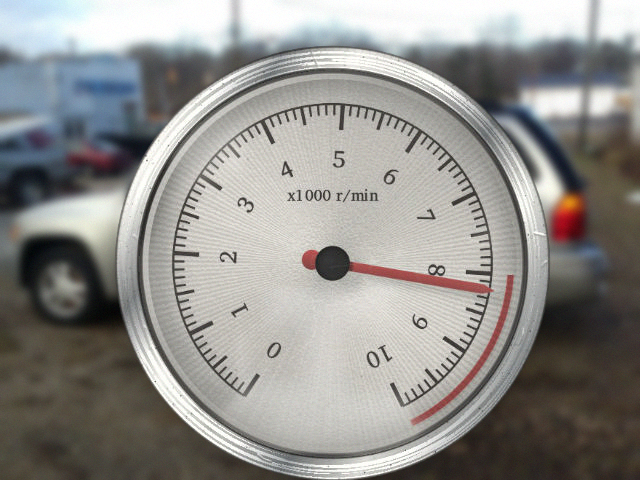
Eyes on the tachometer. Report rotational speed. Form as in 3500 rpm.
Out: 8200 rpm
